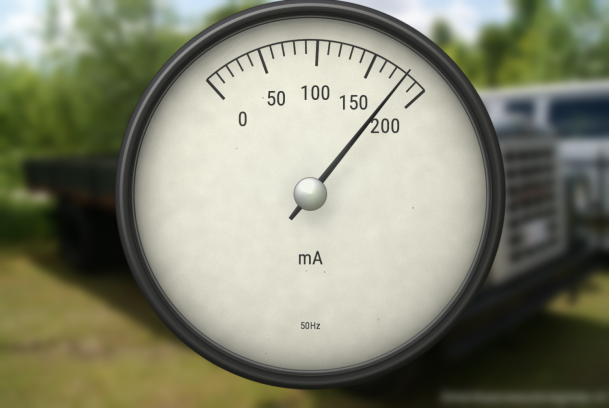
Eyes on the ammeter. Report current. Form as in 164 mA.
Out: 180 mA
